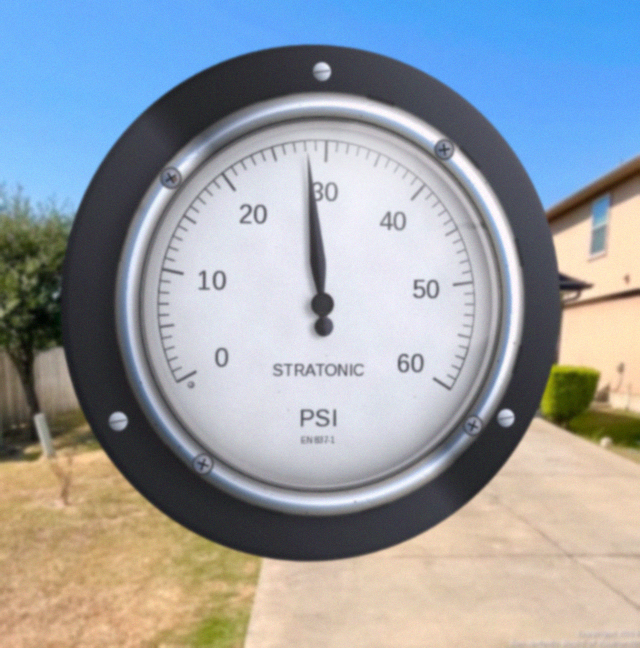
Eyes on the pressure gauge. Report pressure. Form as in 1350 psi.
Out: 28 psi
